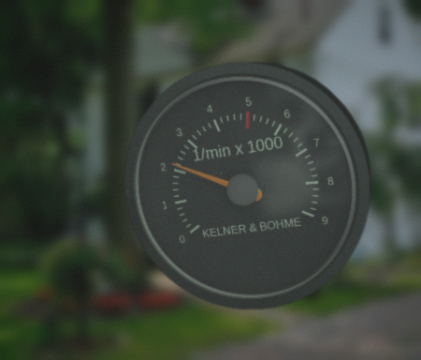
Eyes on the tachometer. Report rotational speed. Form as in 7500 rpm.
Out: 2200 rpm
